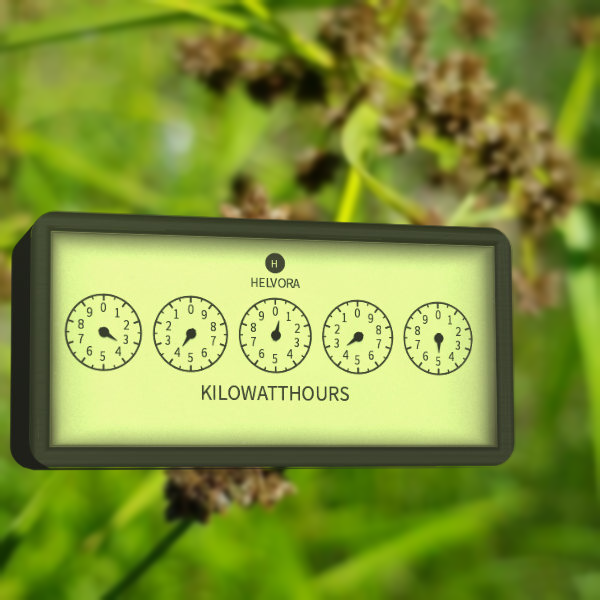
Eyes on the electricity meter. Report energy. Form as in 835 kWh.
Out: 34035 kWh
